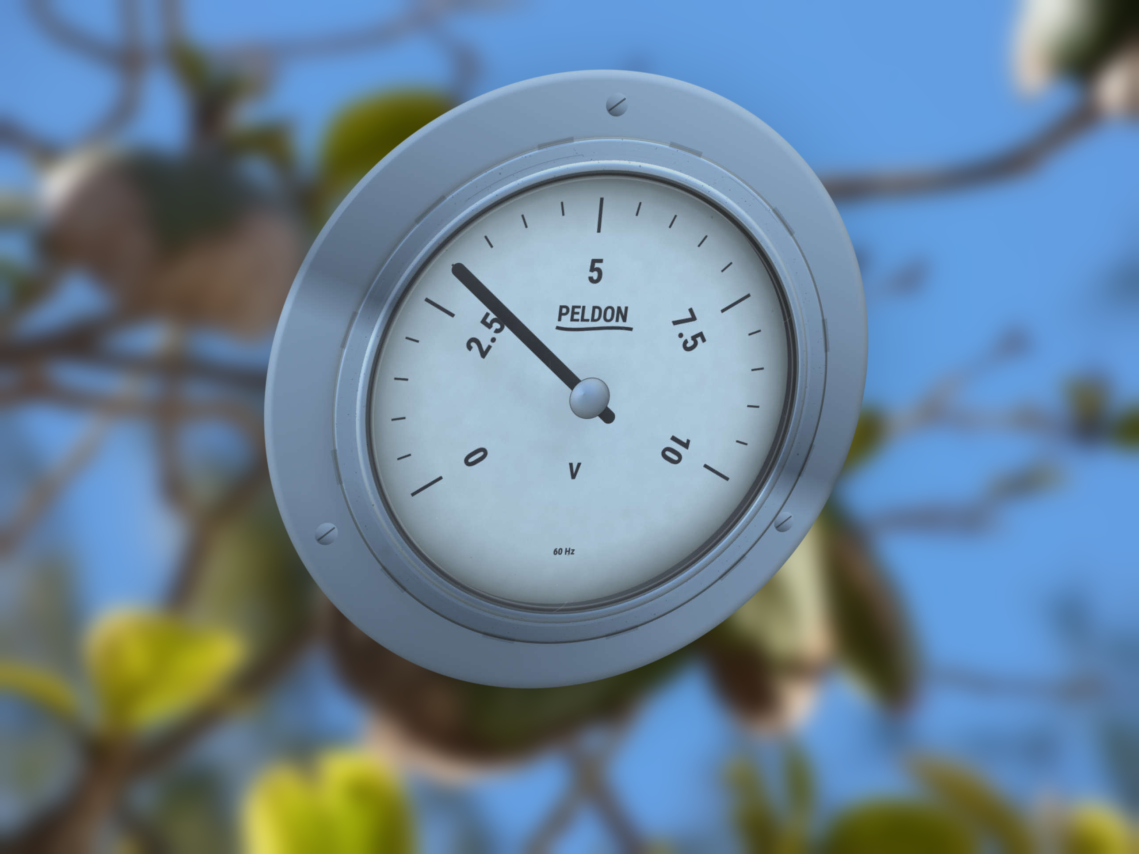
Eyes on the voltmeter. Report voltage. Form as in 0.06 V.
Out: 3 V
